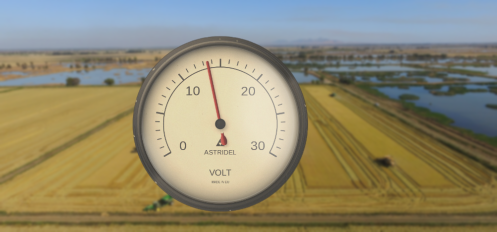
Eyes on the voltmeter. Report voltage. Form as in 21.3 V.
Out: 13.5 V
